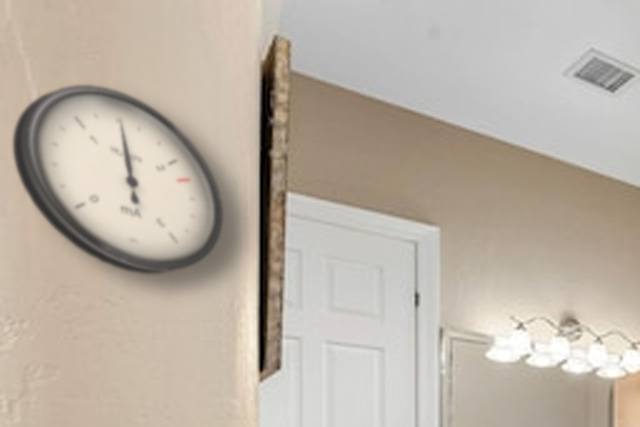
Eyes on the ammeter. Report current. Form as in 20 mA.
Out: 1.4 mA
